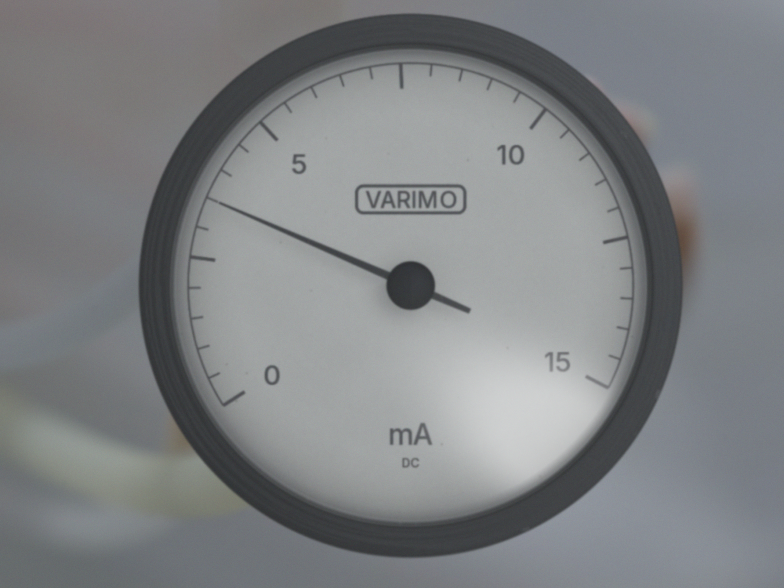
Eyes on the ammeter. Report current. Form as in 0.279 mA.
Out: 3.5 mA
